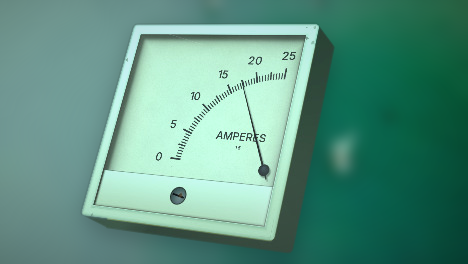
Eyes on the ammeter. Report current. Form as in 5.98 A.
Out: 17.5 A
